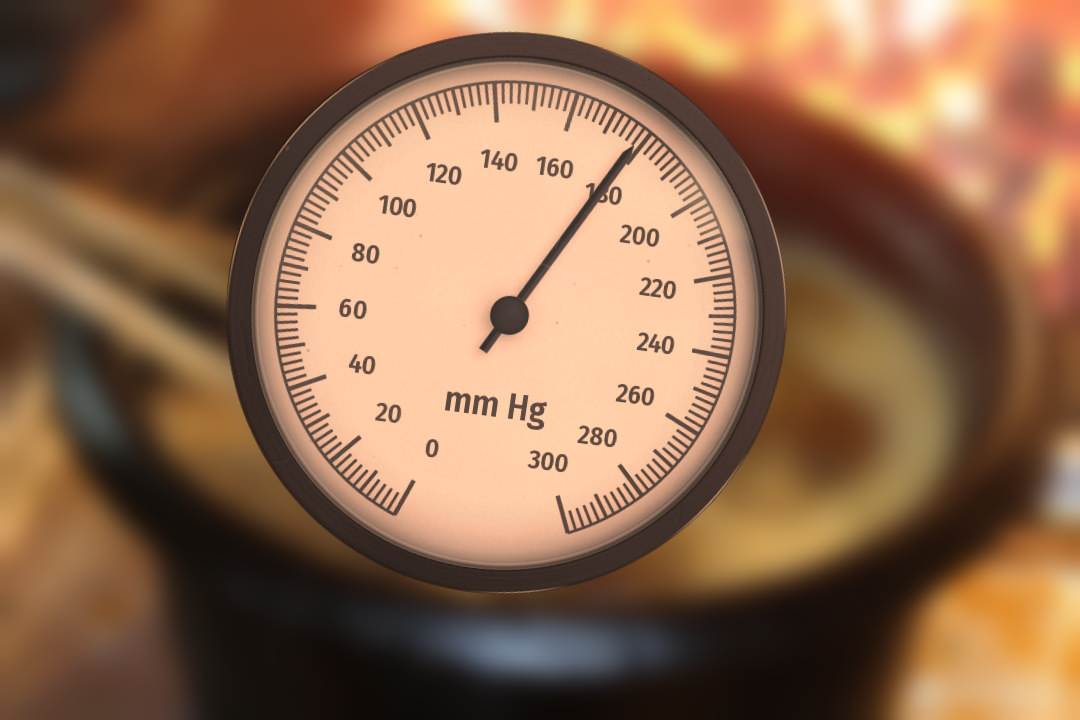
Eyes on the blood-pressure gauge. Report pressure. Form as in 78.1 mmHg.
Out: 178 mmHg
